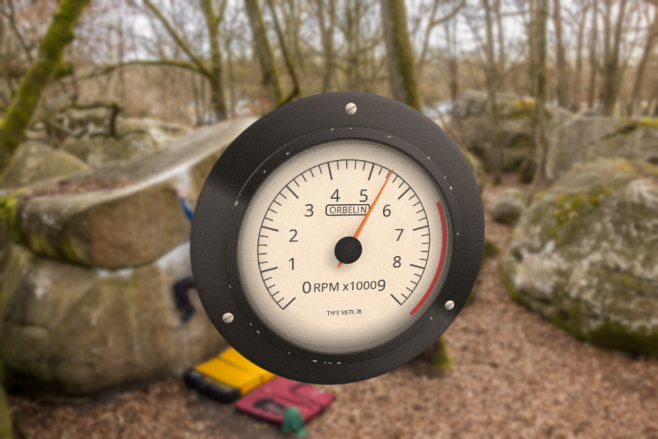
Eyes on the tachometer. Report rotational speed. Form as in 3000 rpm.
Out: 5400 rpm
